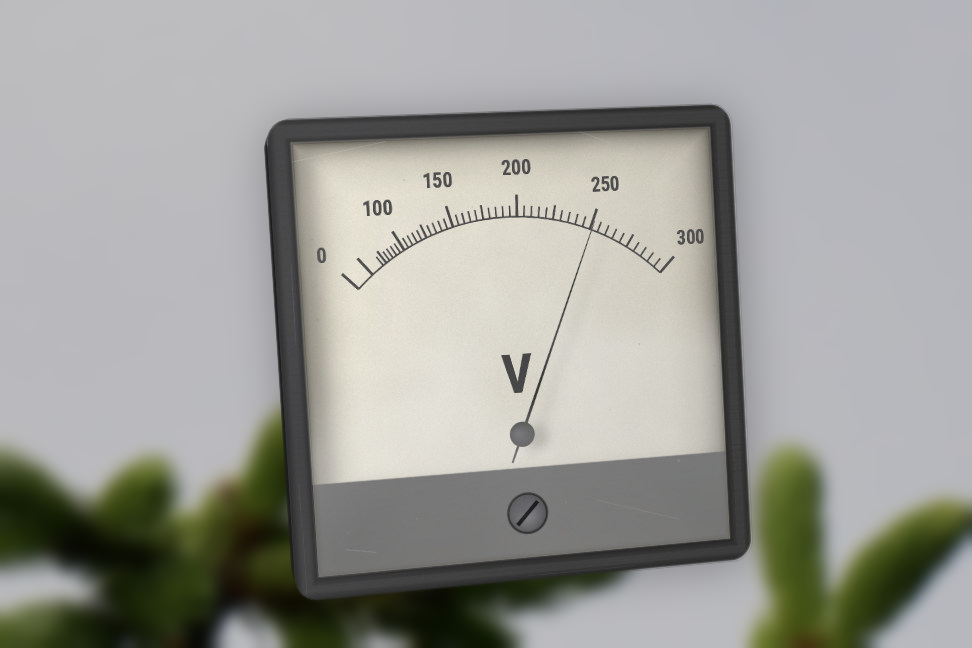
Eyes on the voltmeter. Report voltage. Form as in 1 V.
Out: 250 V
